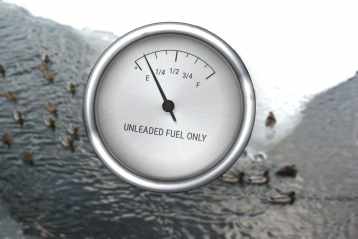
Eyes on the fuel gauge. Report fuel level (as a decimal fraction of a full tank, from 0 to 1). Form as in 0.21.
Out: 0.125
